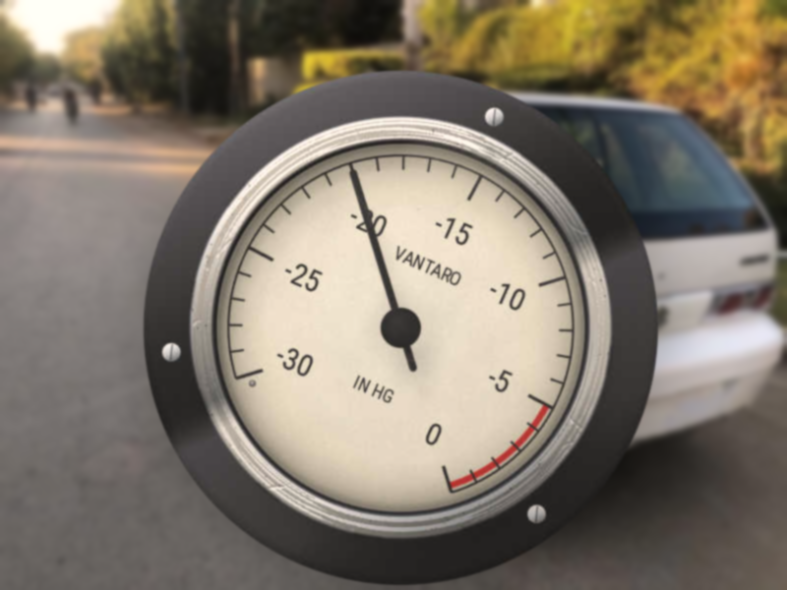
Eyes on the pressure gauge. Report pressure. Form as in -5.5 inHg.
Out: -20 inHg
